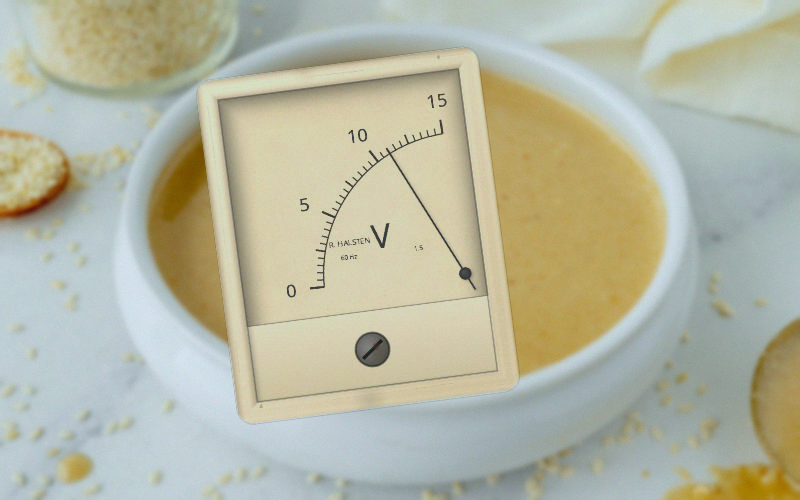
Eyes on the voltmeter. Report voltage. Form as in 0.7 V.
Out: 11 V
